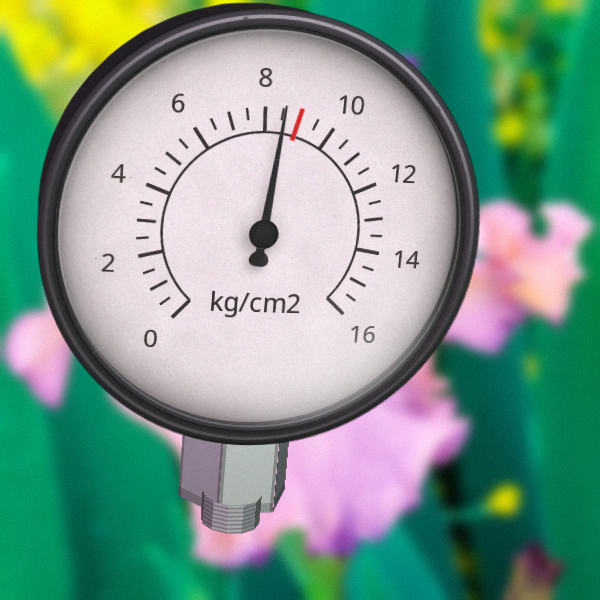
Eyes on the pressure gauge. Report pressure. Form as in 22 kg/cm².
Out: 8.5 kg/cm²
